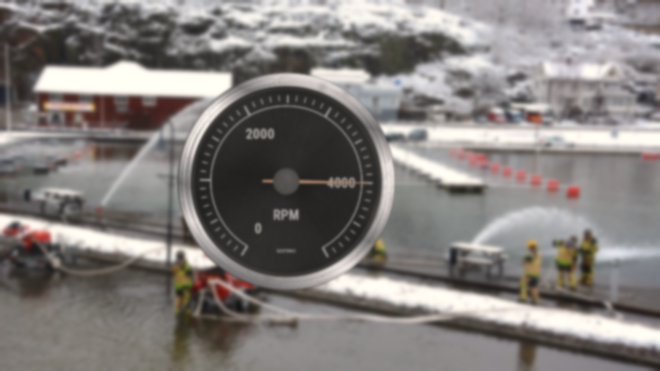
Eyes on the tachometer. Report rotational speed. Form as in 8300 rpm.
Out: 4000 rpm
